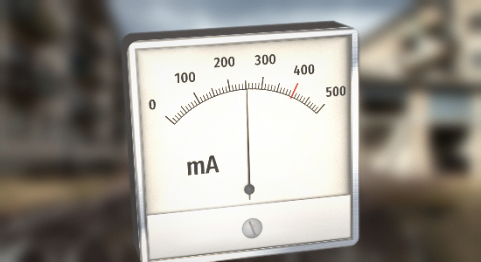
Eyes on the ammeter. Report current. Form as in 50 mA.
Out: 250 mA
